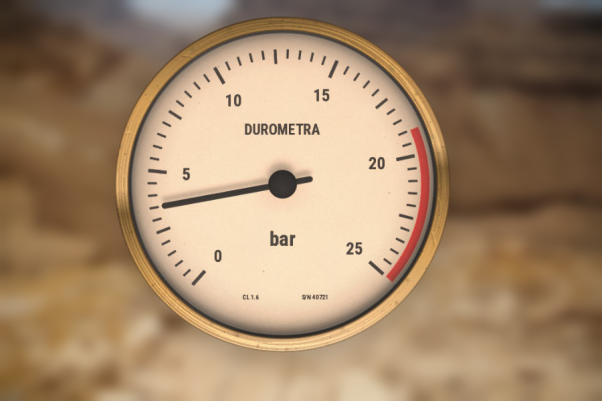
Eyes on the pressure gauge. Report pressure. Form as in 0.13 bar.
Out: 3.5 bar
